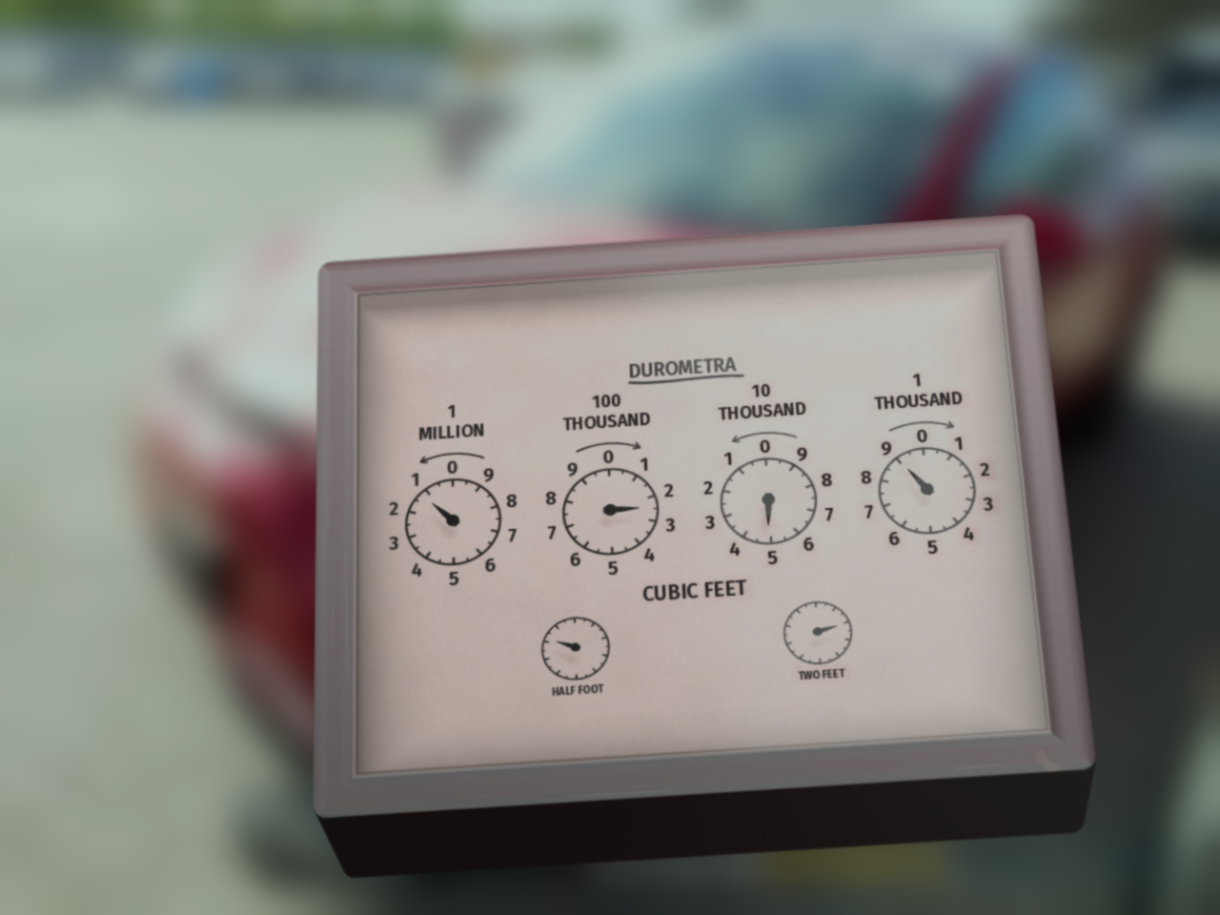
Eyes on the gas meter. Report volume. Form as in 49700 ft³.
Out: 124900 ft³
